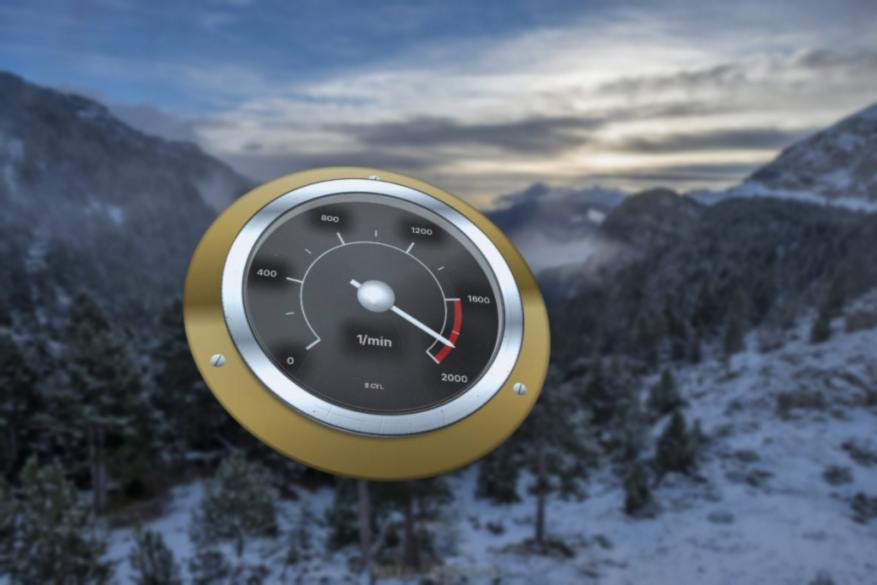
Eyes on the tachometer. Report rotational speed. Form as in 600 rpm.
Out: 1900 rpm
